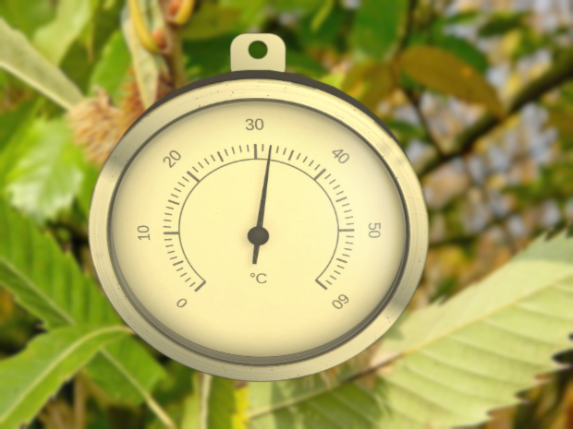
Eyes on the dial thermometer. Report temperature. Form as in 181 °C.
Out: 32 °C
